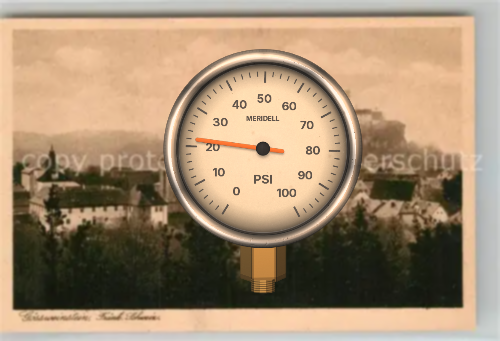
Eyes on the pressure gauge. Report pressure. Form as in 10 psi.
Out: 22 psi
